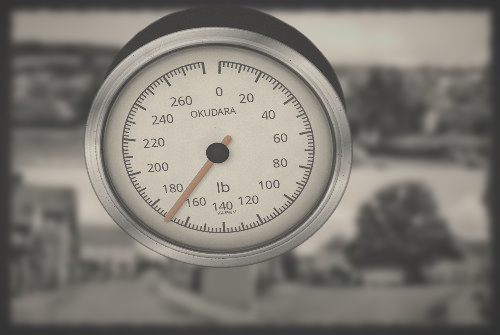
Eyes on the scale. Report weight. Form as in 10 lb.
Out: 170 lb
